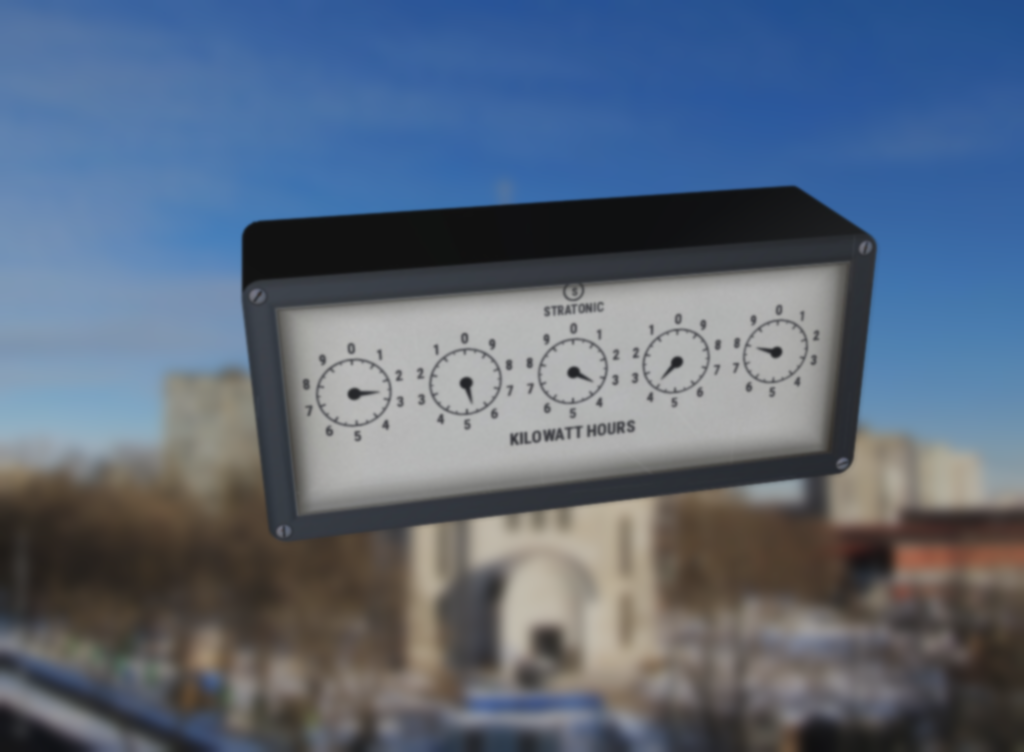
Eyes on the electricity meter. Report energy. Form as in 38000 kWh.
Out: 25338 kWh
